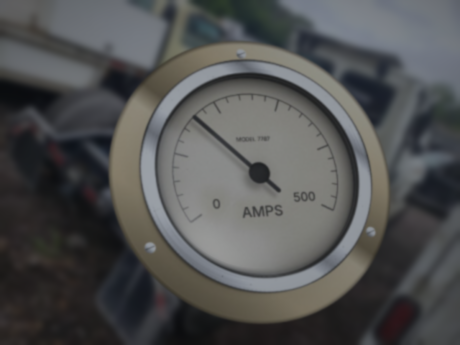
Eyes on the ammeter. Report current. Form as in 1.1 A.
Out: 160 A
